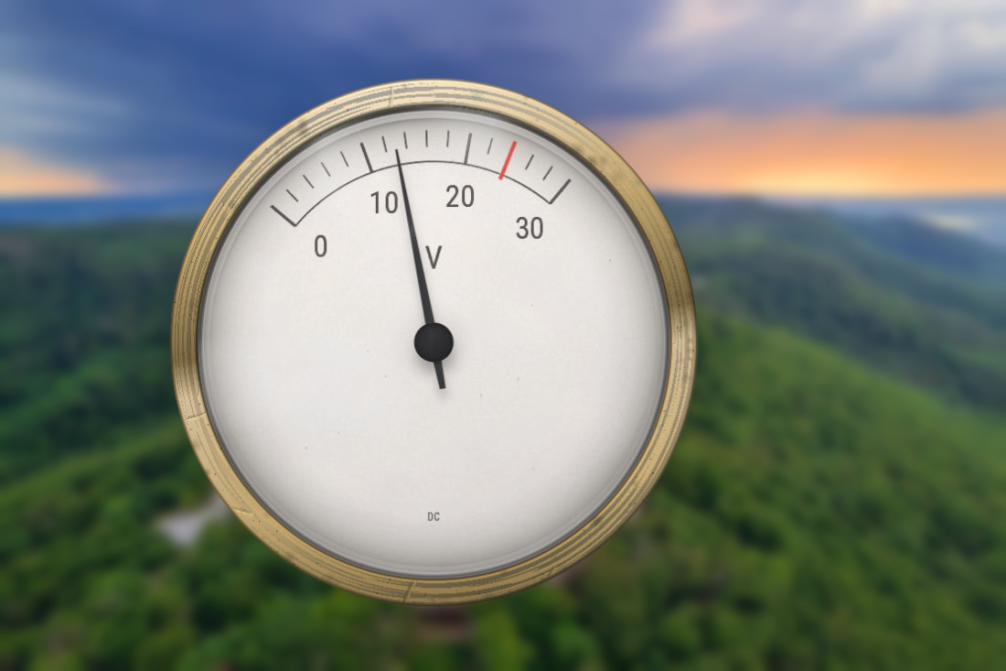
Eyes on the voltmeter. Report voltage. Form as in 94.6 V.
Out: 13 V
